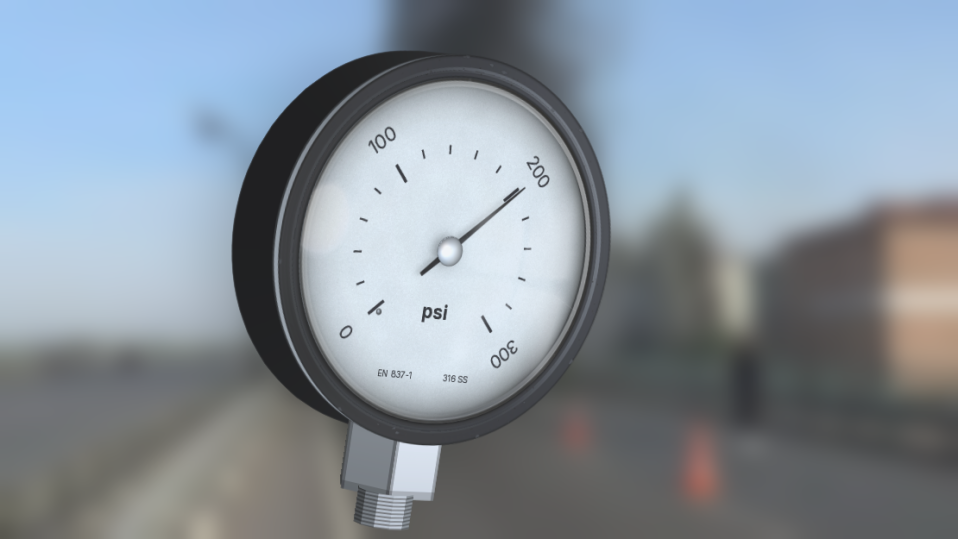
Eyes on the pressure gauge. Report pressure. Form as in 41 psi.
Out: 200 psi
